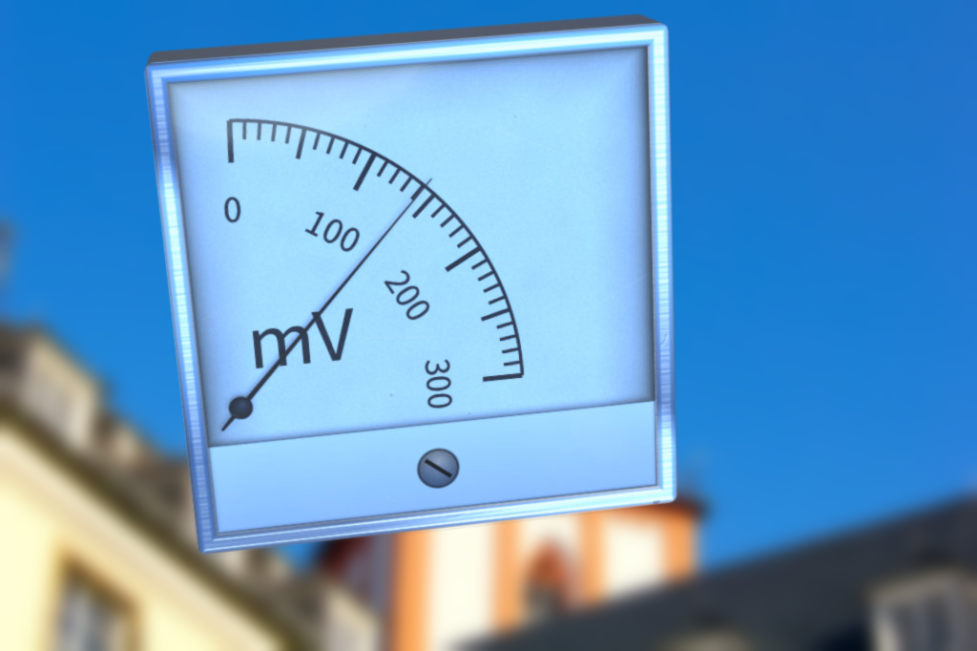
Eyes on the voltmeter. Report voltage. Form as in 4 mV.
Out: 140 mV
